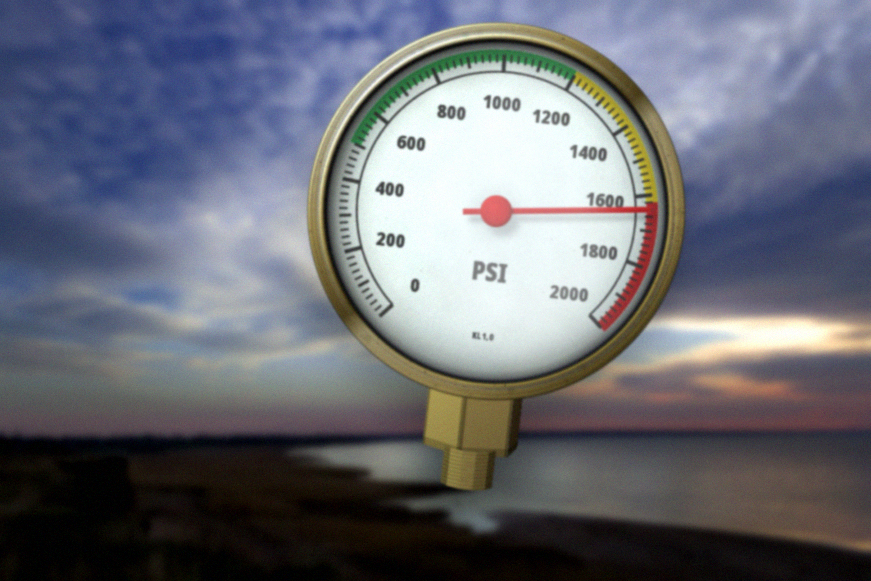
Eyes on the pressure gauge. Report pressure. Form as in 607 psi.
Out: 1640 psi
